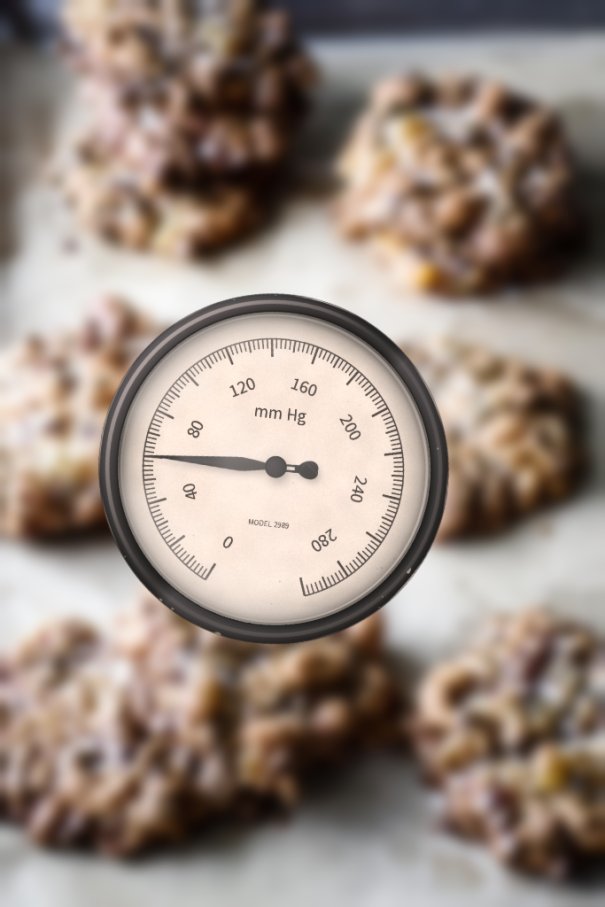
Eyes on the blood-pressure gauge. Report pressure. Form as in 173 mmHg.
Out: 60 mmHg
